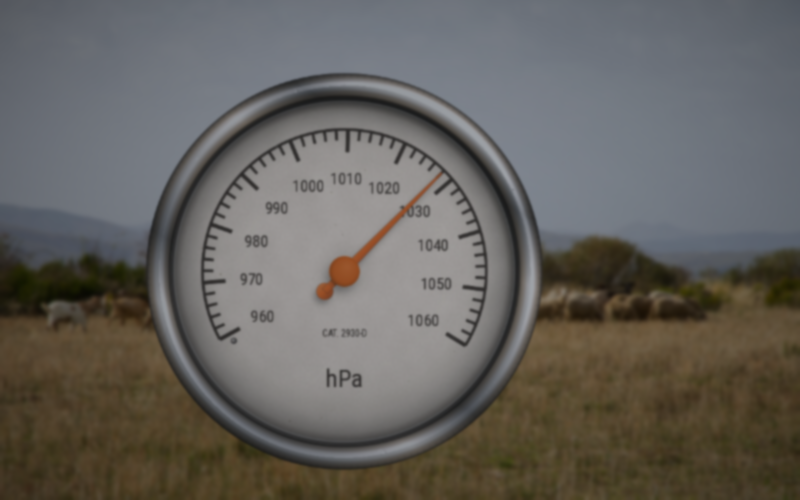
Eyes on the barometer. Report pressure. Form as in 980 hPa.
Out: 1028 hPa
